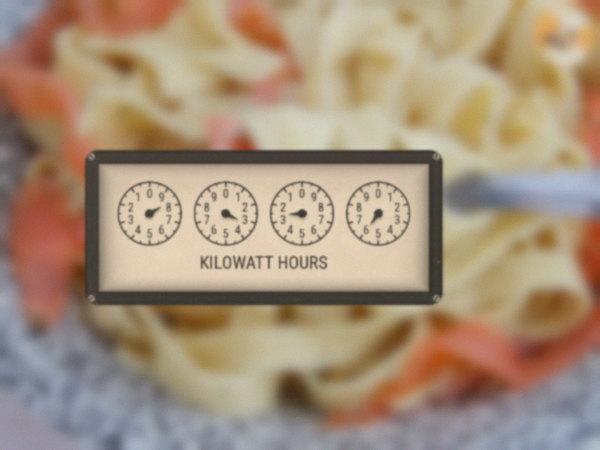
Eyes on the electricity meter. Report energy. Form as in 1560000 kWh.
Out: 8326 kWh
